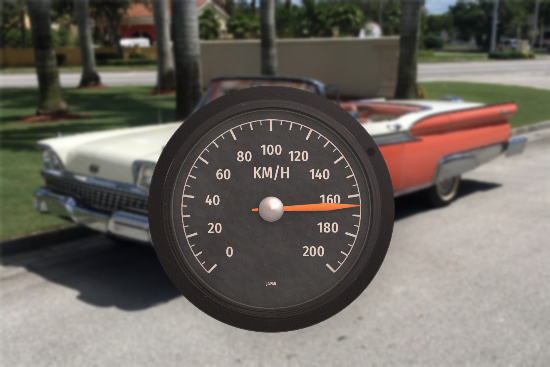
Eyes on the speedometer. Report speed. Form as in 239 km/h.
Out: 165 km/h
